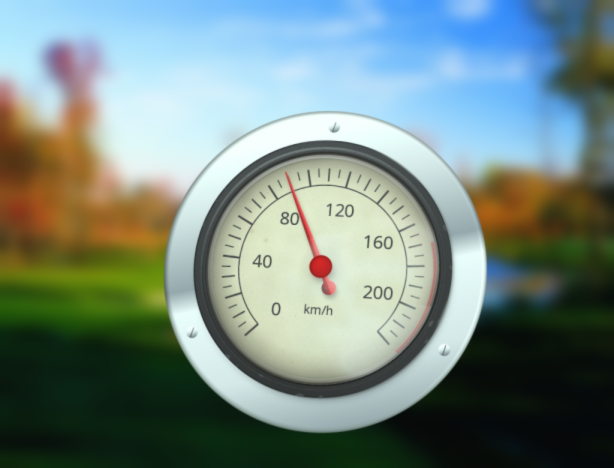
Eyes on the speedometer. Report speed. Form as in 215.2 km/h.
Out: 90 km/h
